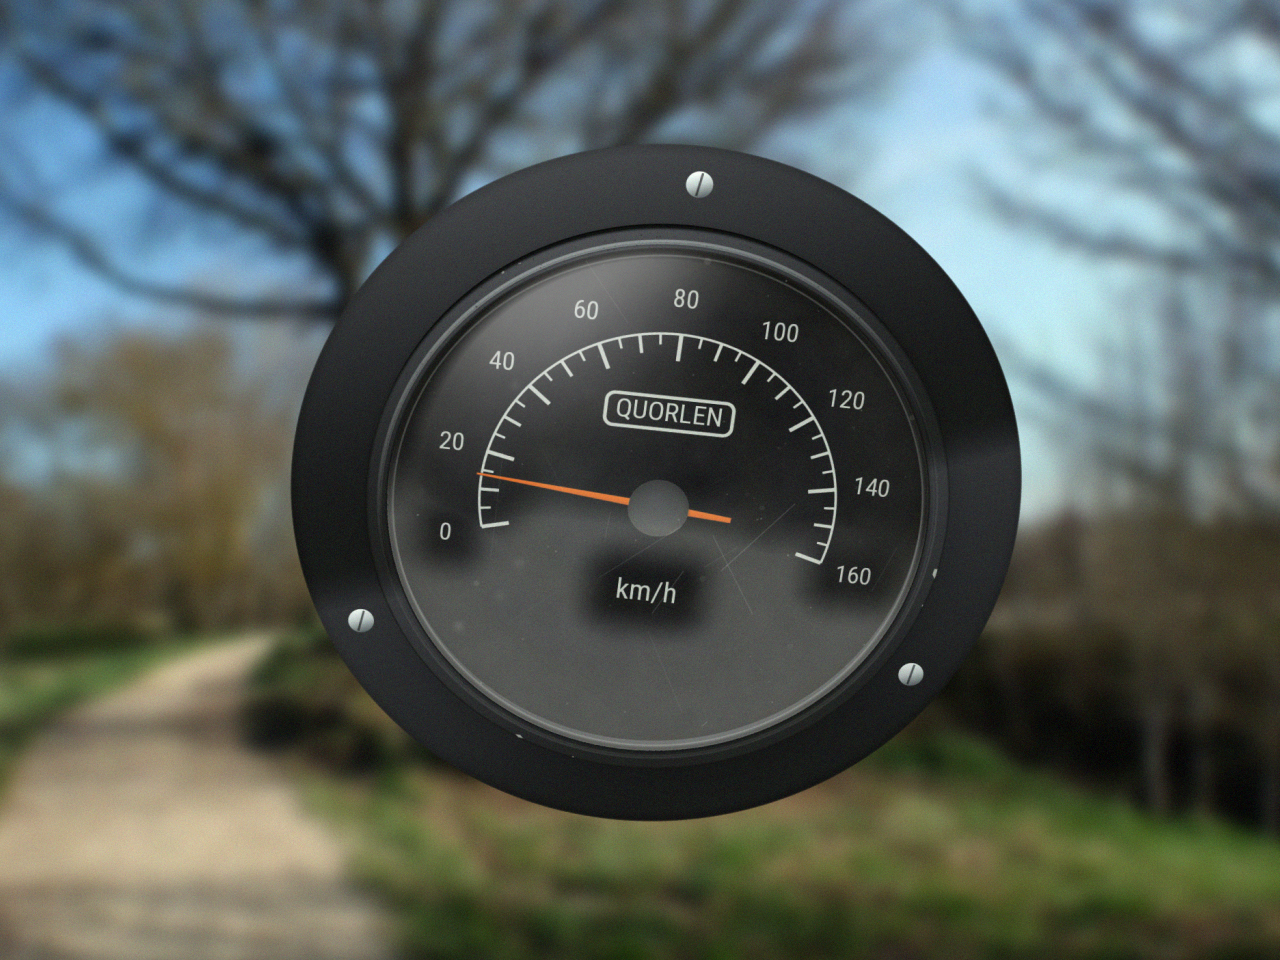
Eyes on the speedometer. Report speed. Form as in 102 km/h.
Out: 15 km/h
